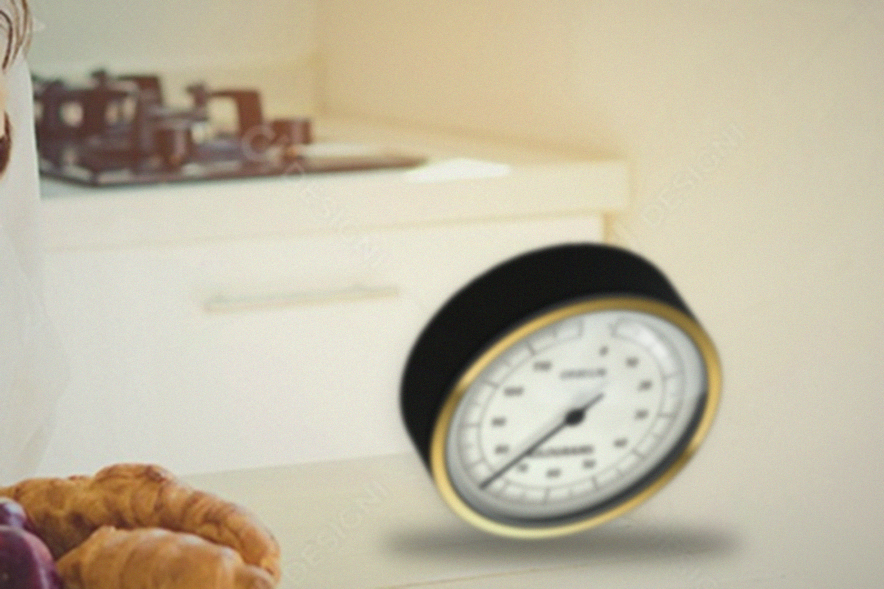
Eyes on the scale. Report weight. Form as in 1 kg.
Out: 75 kg
